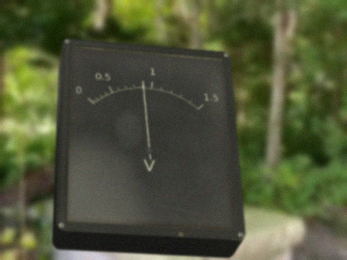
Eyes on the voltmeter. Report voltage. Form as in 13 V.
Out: 0.9 V
